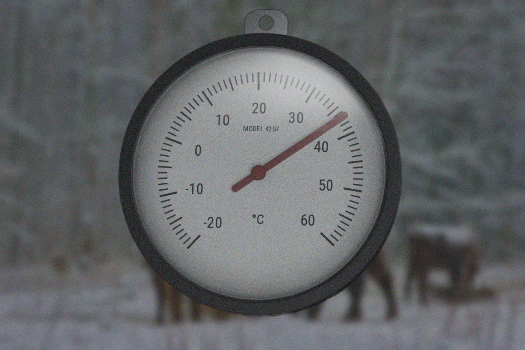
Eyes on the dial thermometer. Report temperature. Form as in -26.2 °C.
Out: 37 °C
